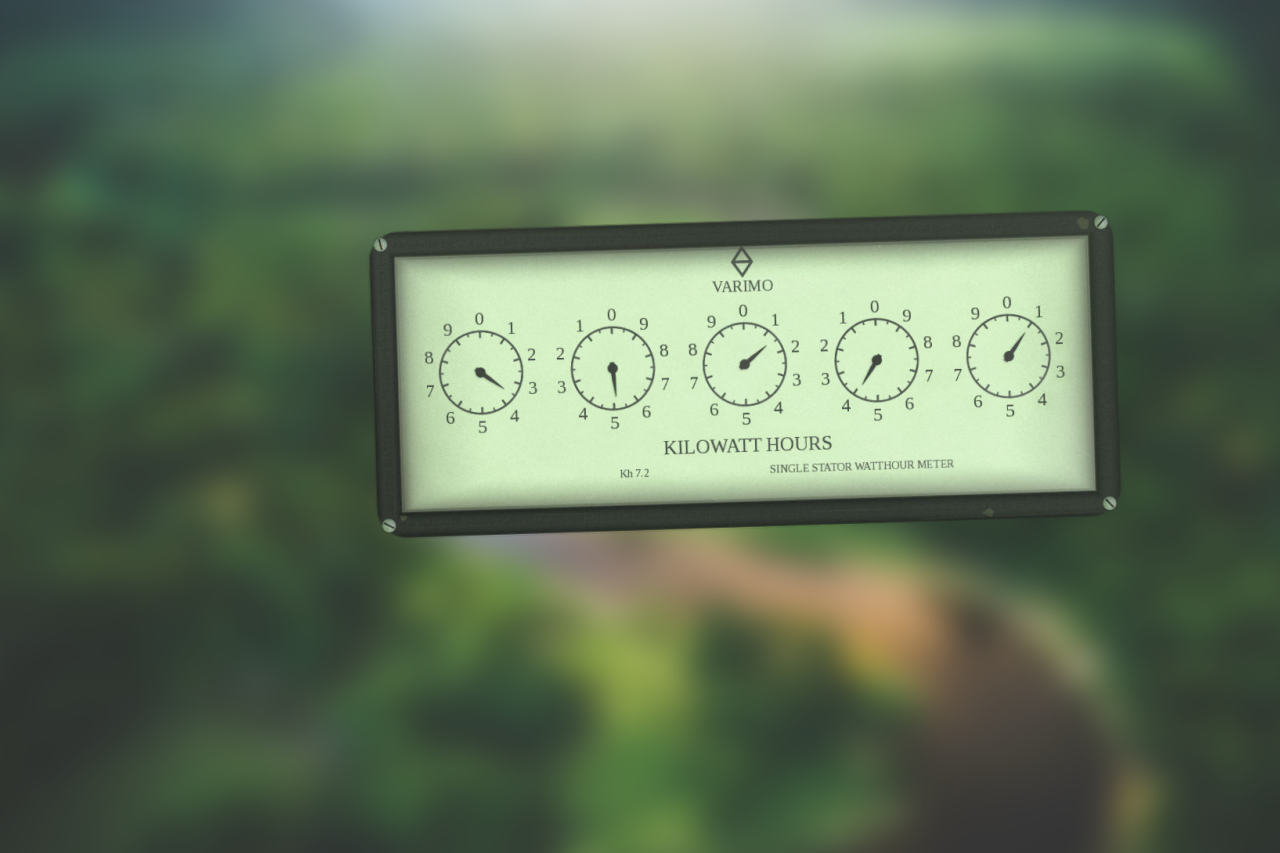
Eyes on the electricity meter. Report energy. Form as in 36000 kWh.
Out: 35141 kWh
